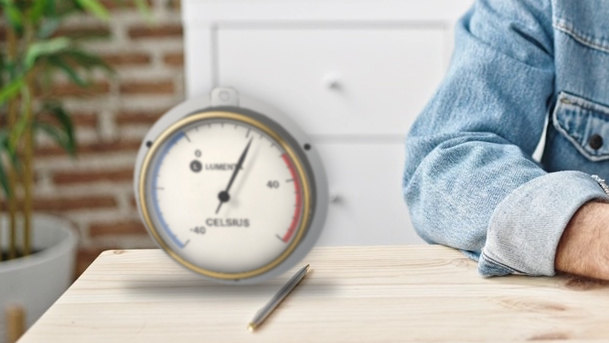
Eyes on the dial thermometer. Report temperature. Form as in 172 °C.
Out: 22 °C
